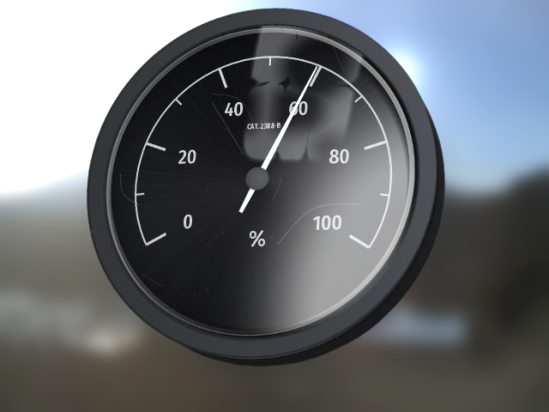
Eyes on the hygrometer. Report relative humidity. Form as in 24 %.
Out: 60 %
